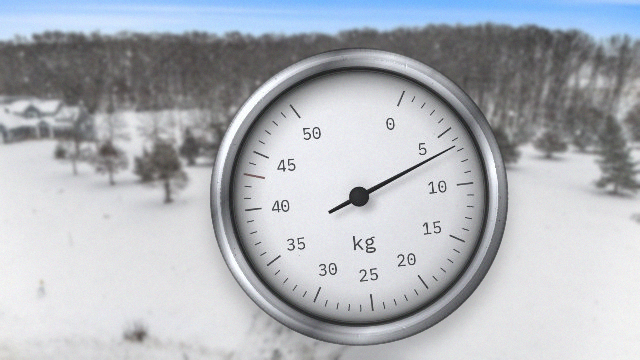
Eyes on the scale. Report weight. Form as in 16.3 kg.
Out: 6.5 kg
